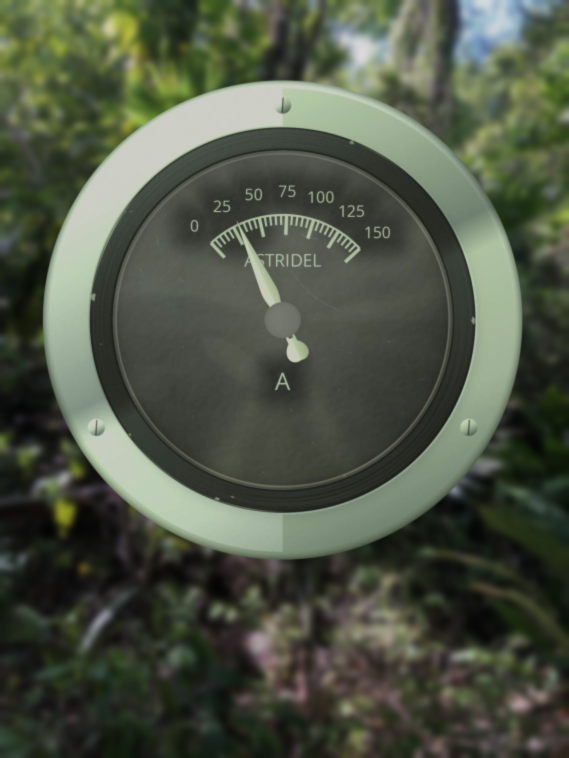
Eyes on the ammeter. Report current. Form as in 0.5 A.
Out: 30 A
